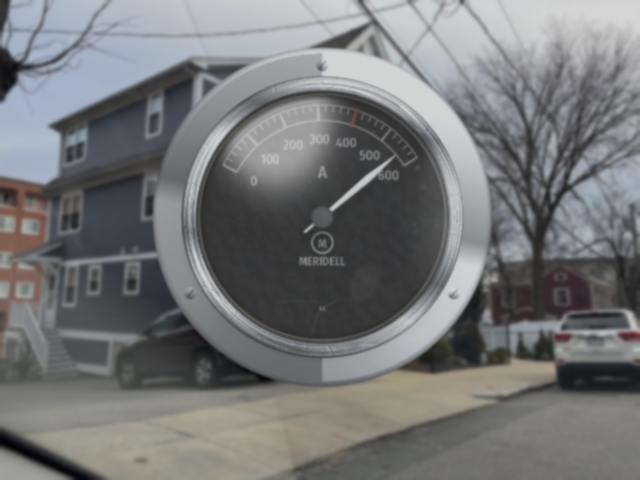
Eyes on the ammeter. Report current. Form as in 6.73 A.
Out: 560 A
